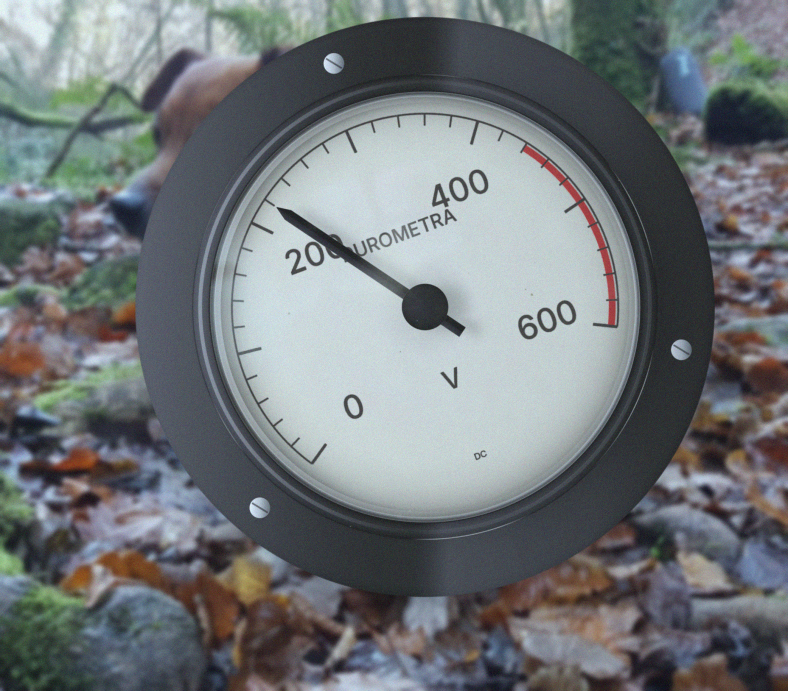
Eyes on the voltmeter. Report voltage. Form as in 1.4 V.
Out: 220 V
